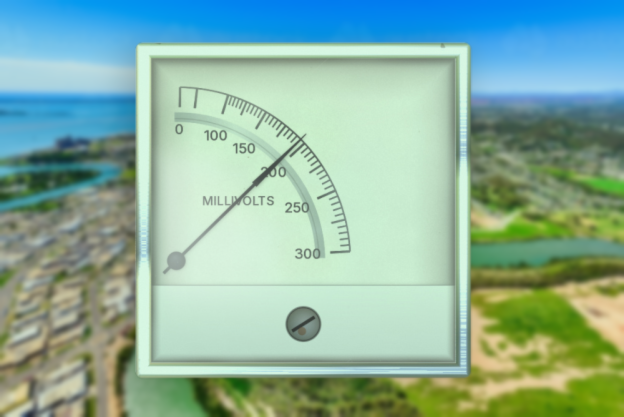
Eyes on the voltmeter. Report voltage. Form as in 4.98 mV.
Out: 195 mV
